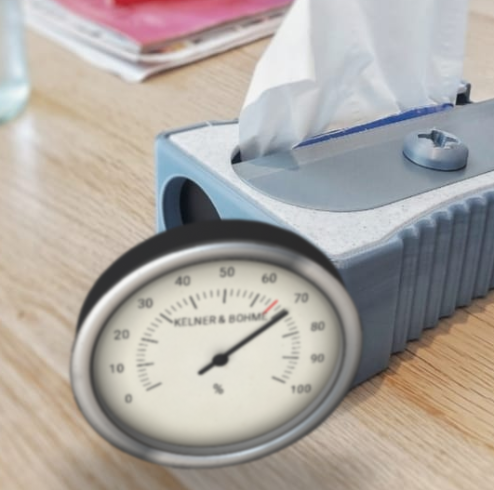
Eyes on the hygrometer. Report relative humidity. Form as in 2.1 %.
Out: 70 %
